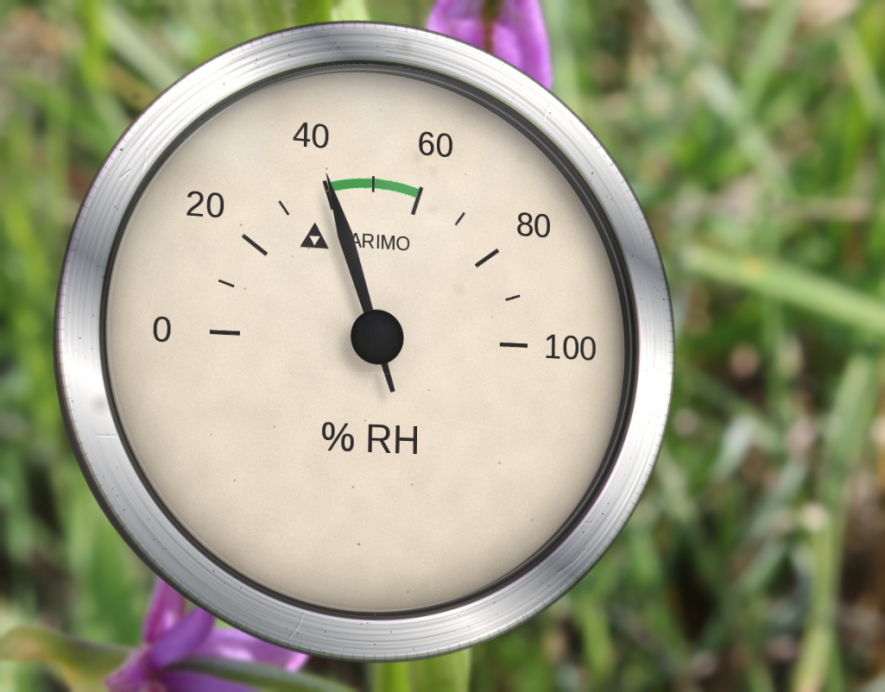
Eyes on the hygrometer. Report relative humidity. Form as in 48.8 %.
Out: 40 %
